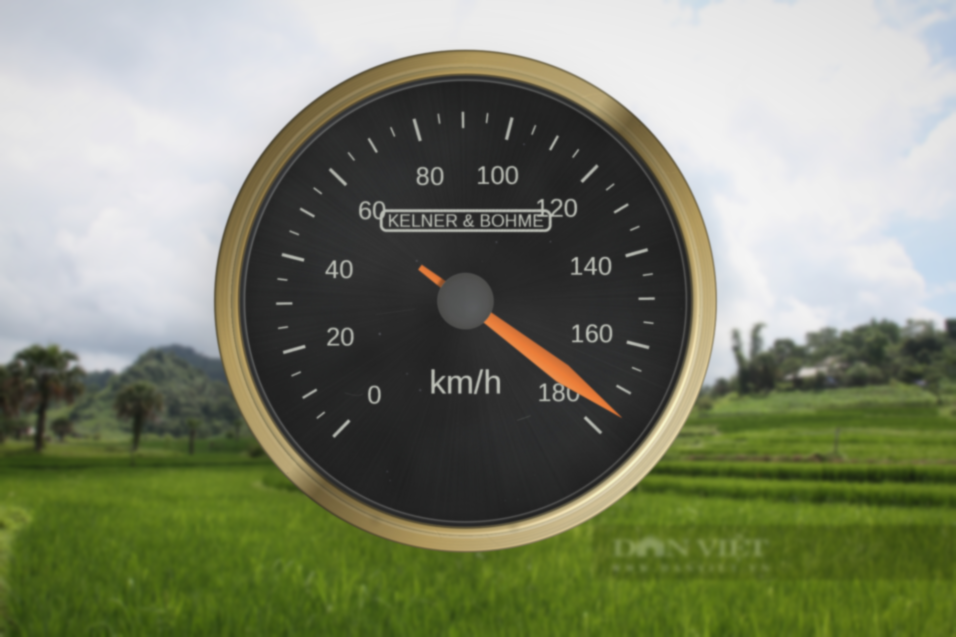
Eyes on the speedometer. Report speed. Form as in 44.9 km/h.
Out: 175 km/h
